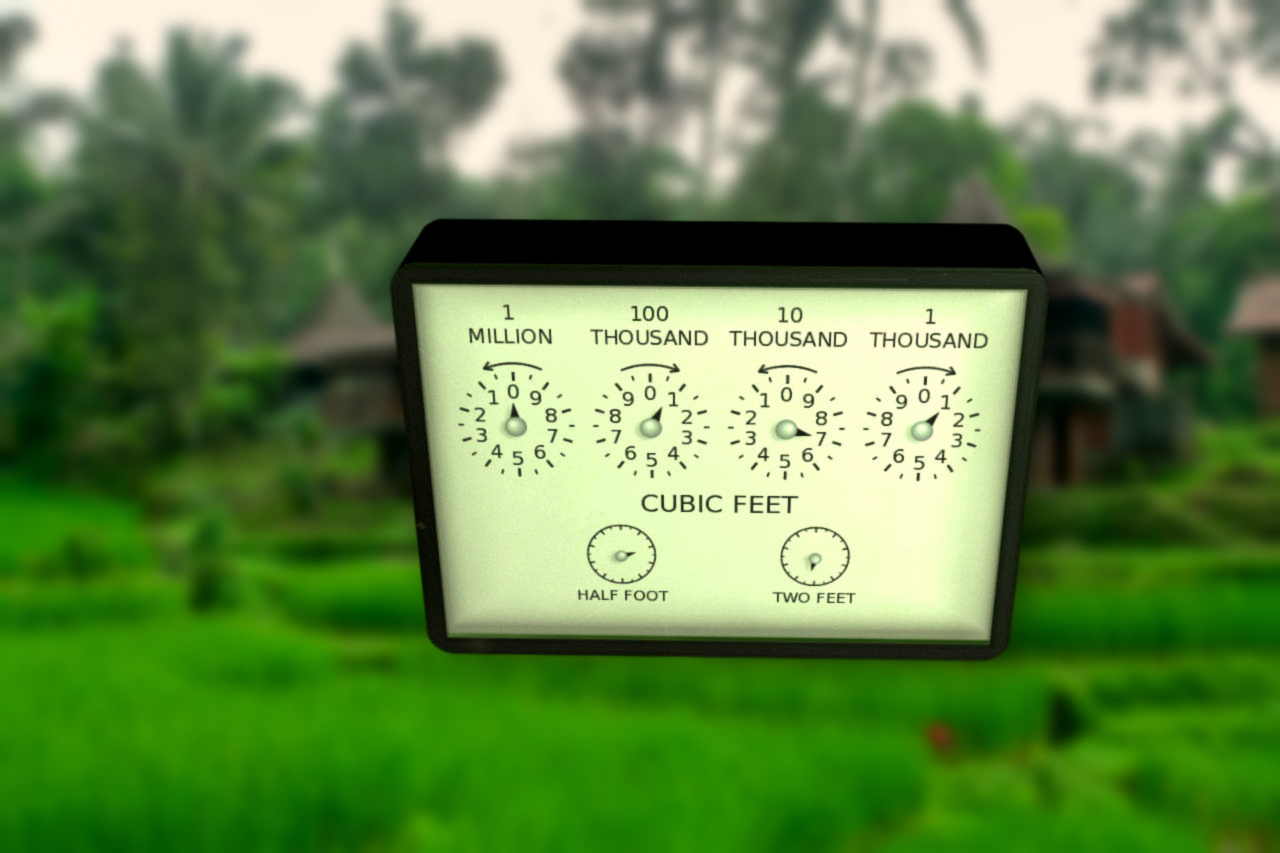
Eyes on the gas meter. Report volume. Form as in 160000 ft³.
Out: 7100 ft³
